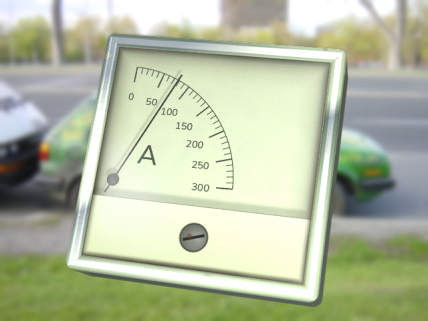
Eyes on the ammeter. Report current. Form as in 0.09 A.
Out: 80 A
